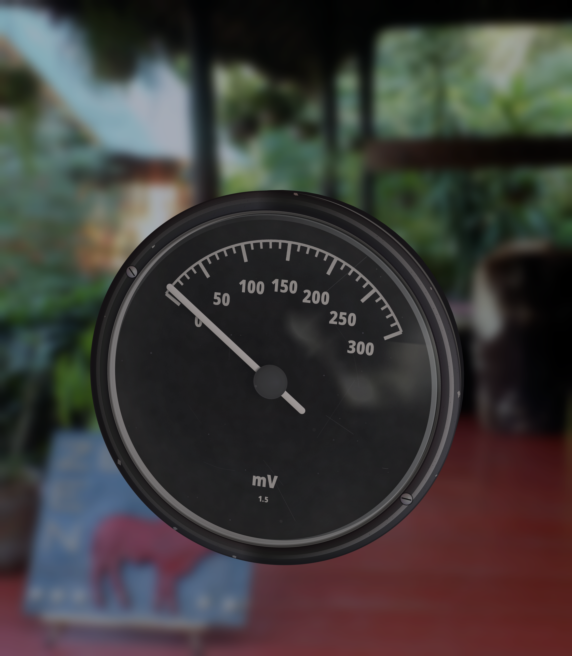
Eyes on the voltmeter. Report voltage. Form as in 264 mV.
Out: 10 mV
